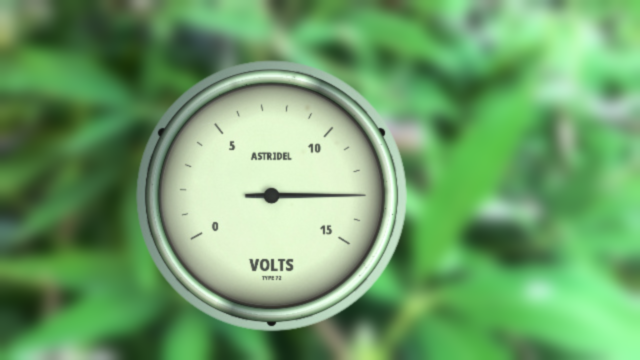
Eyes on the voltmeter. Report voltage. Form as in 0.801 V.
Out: 13 V
